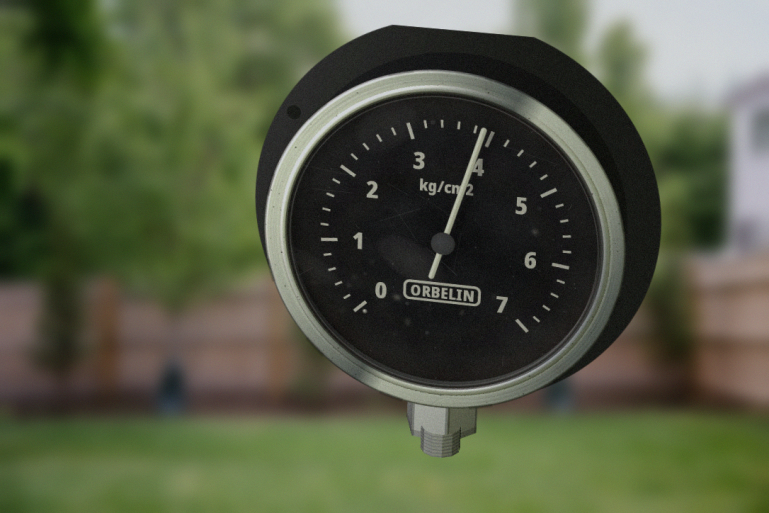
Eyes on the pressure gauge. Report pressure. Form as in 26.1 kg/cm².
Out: 3.9 kg/cm²
